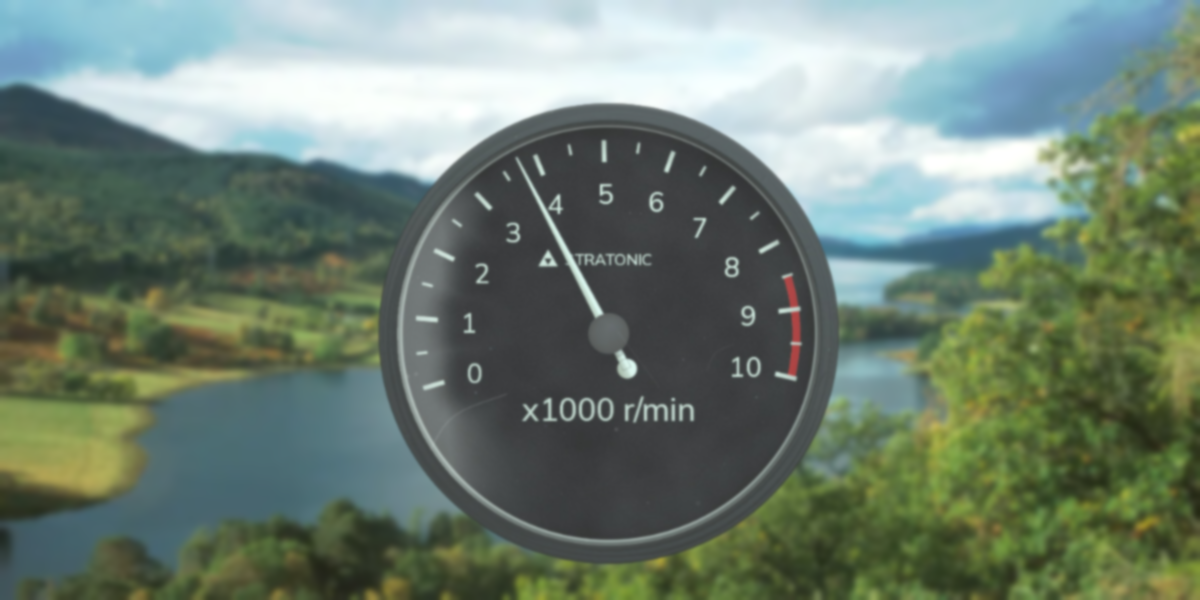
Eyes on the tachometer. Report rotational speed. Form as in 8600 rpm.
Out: 3750 rpm
